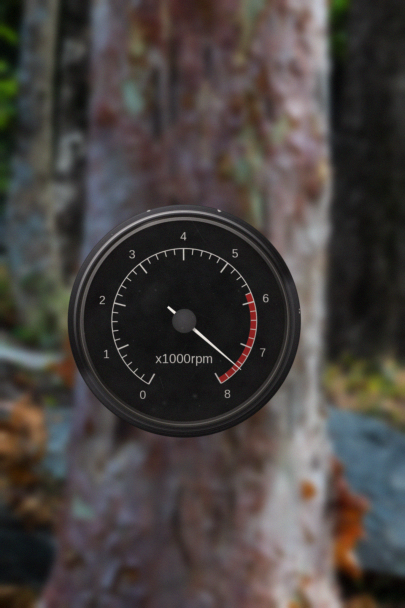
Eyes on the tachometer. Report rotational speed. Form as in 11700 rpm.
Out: 7500 rpm
